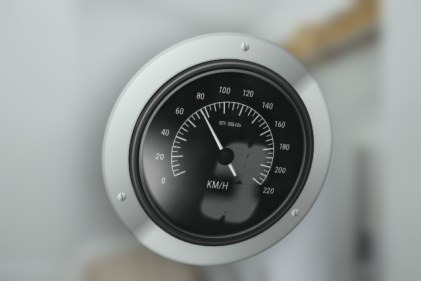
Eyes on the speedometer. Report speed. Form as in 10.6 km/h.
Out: 75 km/h
